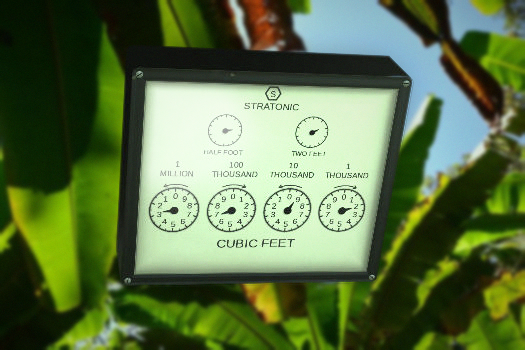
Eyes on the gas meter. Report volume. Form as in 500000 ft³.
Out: 269200 ft³
